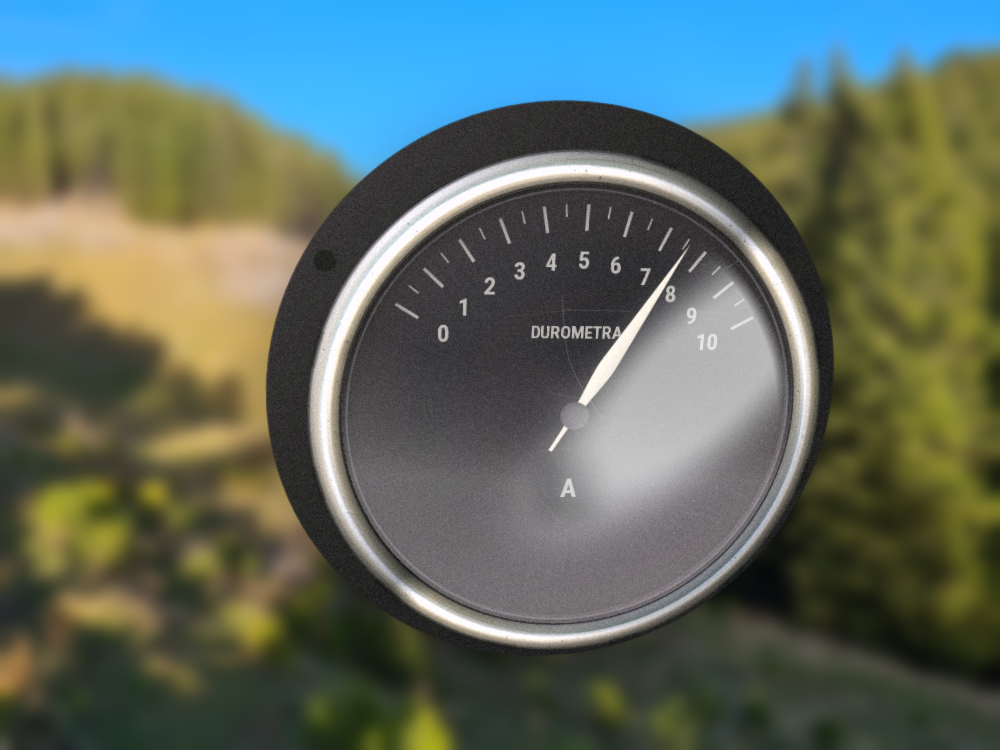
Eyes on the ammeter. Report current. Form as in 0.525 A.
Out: 7.5 A
